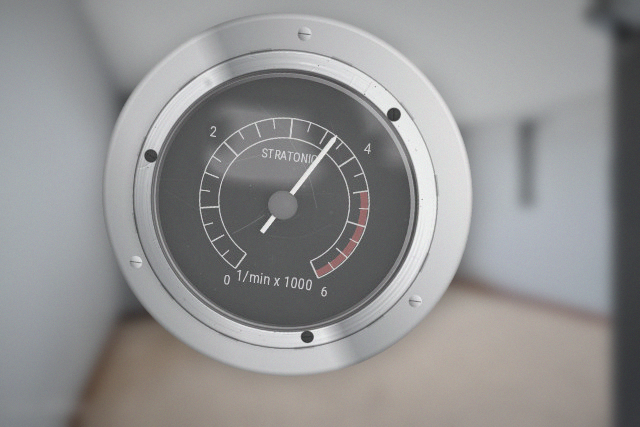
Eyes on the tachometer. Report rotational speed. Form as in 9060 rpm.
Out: 3625 rpm
